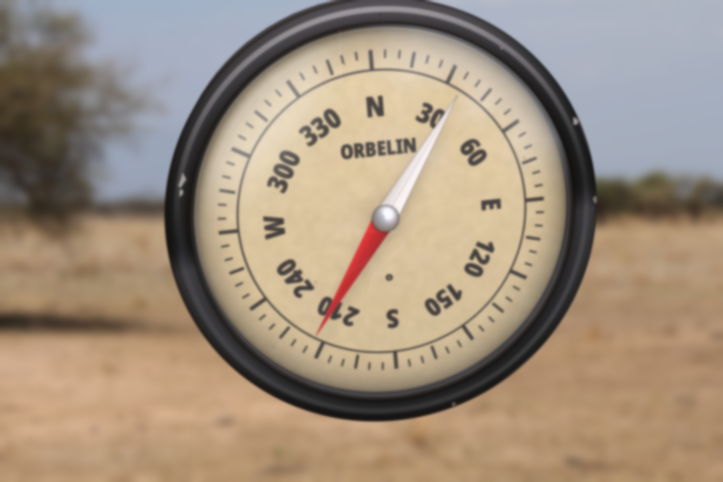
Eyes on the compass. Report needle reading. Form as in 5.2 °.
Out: 215 °
